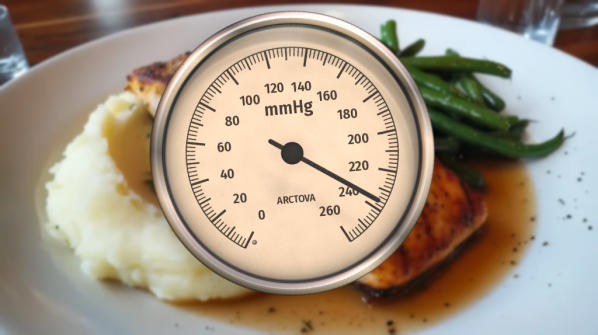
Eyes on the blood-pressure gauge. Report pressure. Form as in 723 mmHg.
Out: 236 mmHg
